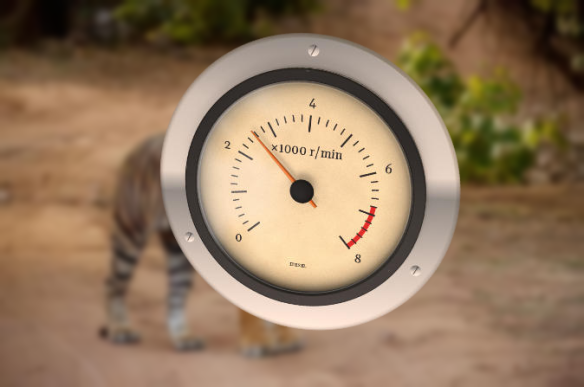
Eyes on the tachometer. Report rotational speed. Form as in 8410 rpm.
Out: 2600 rpm
